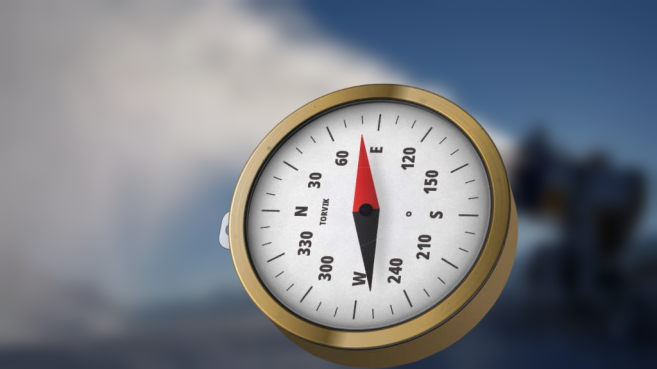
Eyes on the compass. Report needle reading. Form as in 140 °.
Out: 80 °
